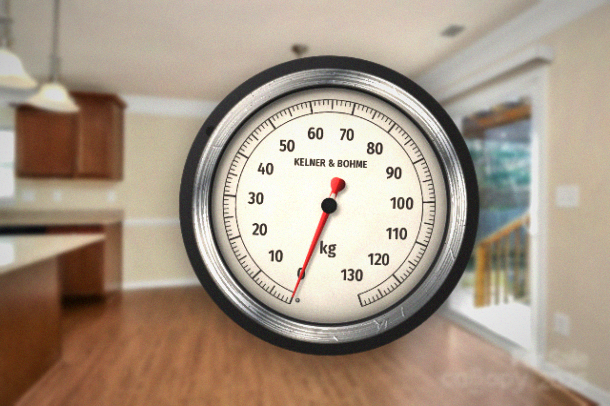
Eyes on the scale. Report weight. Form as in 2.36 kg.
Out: 0 kg
